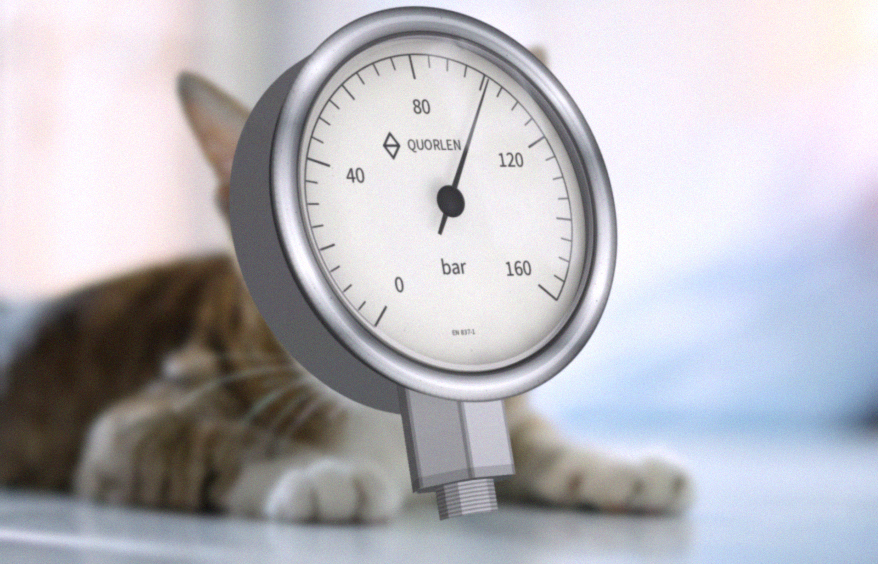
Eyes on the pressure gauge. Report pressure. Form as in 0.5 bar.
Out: 100 bar
